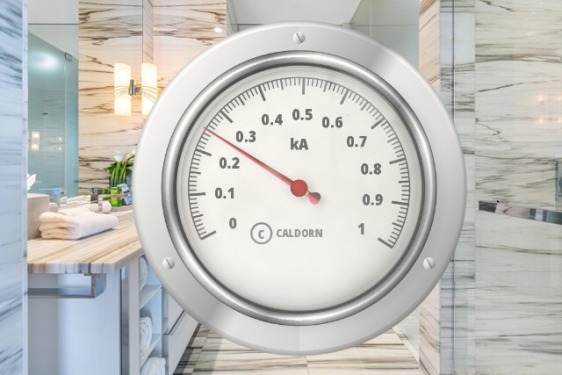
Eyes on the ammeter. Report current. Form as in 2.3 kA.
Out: 0.25 kA
